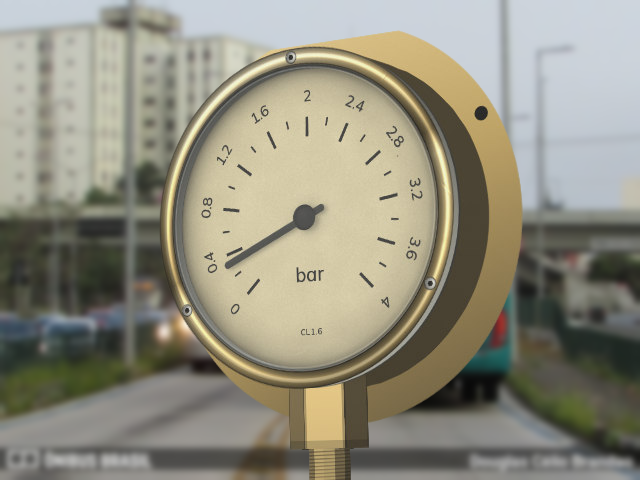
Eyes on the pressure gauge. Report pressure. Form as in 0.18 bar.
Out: 0.3 bar
